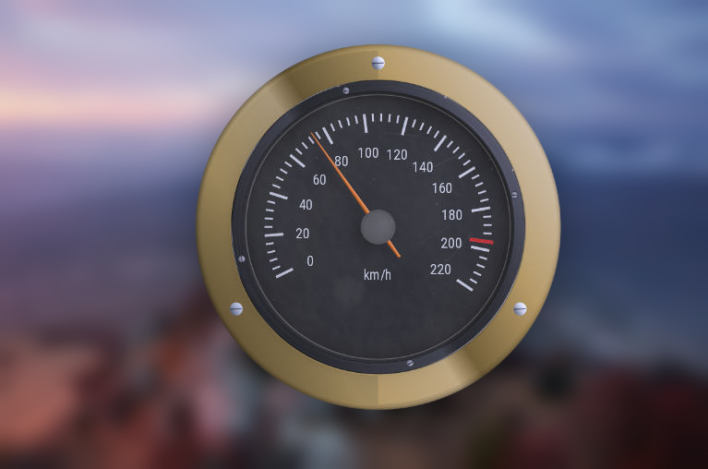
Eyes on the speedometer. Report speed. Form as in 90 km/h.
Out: 74 km/h
